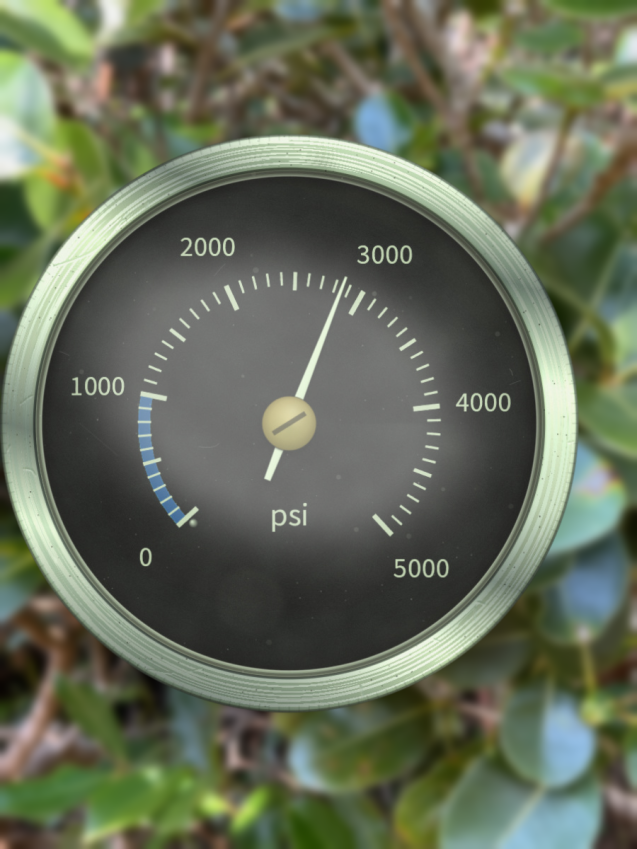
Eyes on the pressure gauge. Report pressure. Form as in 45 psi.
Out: 2850 psi
